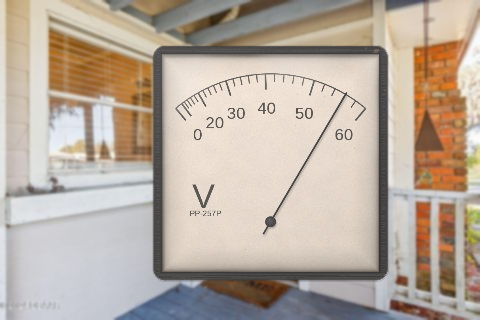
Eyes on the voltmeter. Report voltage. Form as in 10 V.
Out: 56 V
